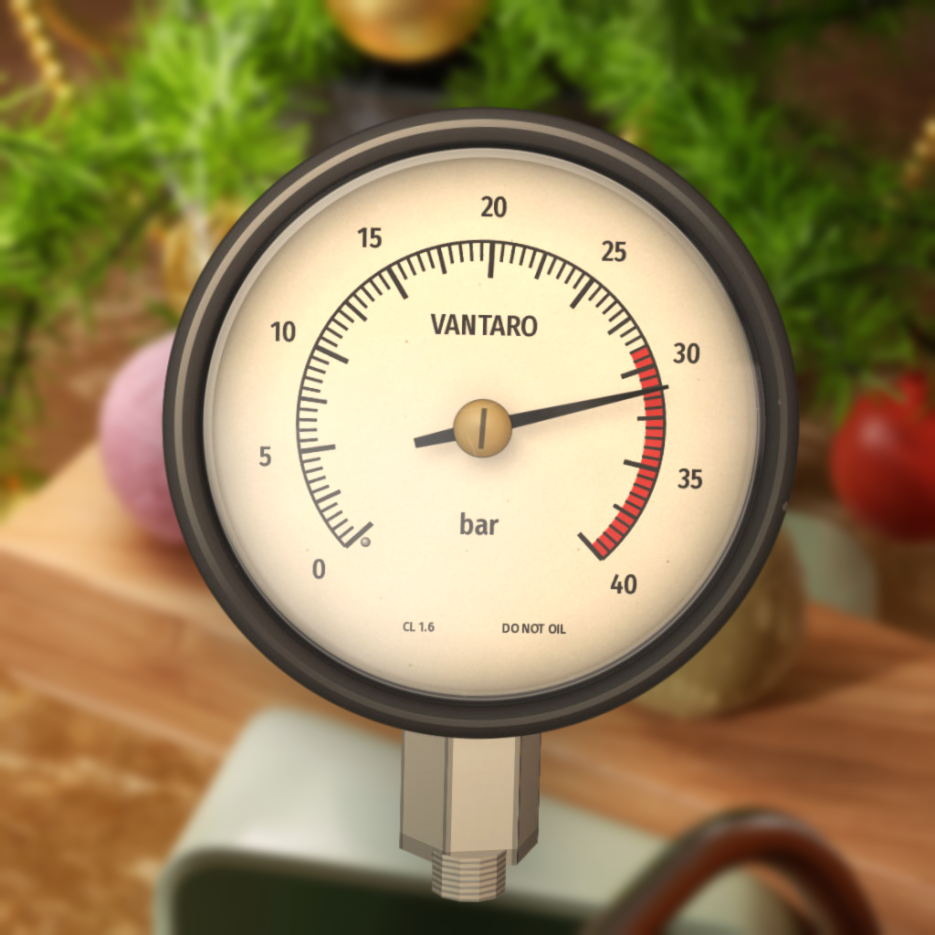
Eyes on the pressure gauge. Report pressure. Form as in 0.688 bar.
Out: 31 bar
